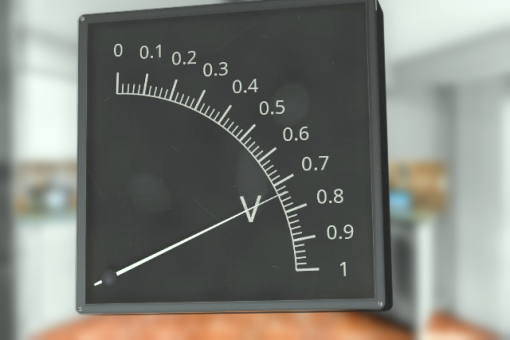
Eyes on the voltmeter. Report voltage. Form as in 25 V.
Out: 0.74 V
